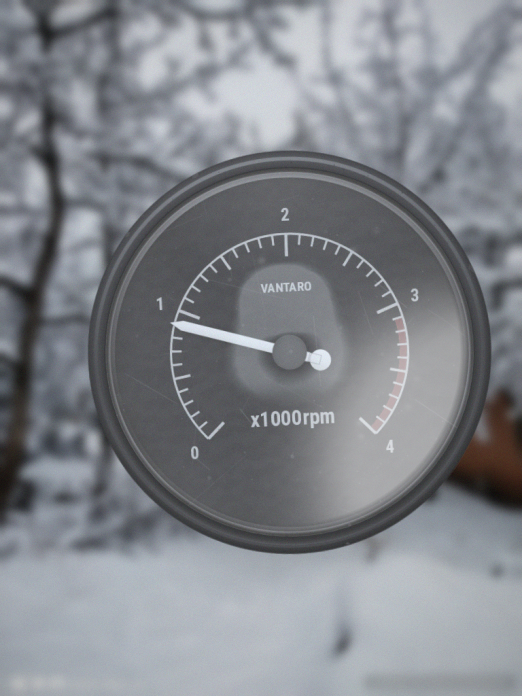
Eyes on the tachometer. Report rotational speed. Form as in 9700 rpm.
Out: 900 rpm
